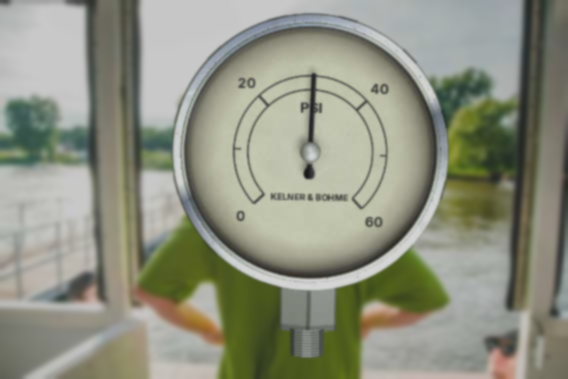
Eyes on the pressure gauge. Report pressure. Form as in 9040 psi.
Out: 30 psi
